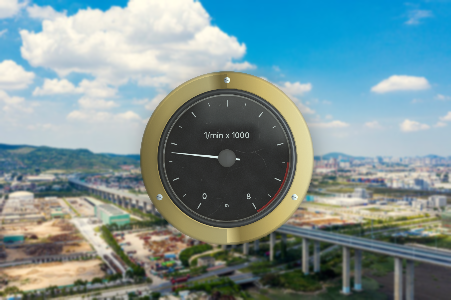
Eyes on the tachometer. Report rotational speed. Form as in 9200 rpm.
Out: 1750 rpm
